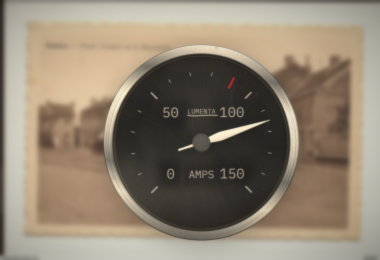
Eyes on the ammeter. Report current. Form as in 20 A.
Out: 115 A
